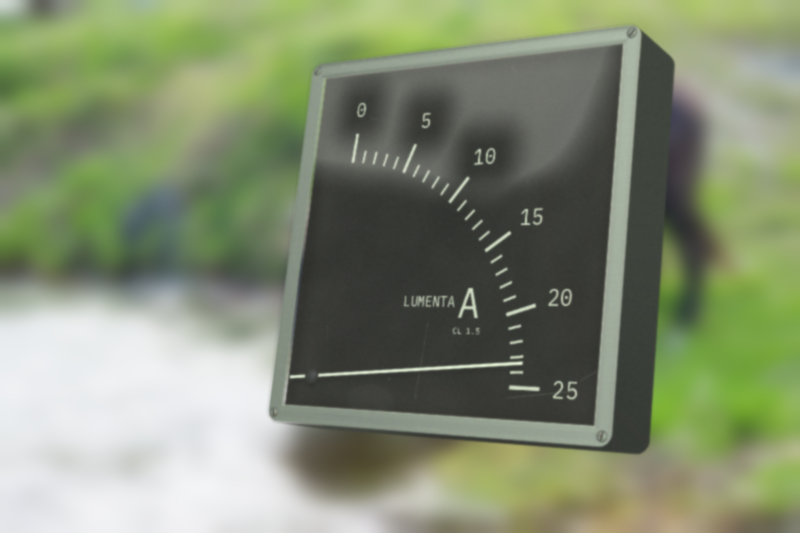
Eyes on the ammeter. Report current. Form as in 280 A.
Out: 23.5 A
